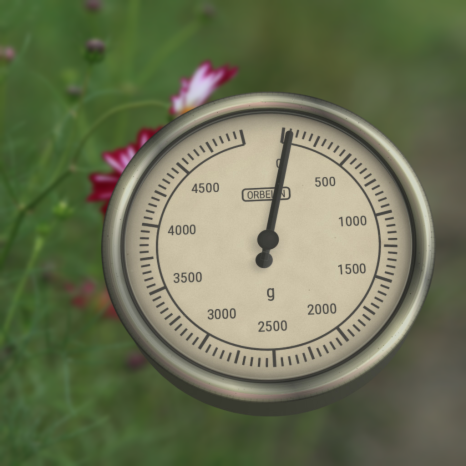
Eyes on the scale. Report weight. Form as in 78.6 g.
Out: 50 g
